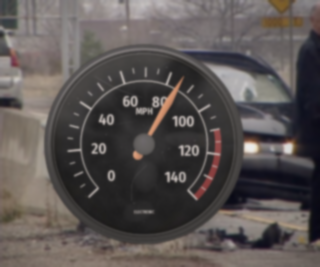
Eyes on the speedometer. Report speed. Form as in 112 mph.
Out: 85 mph
